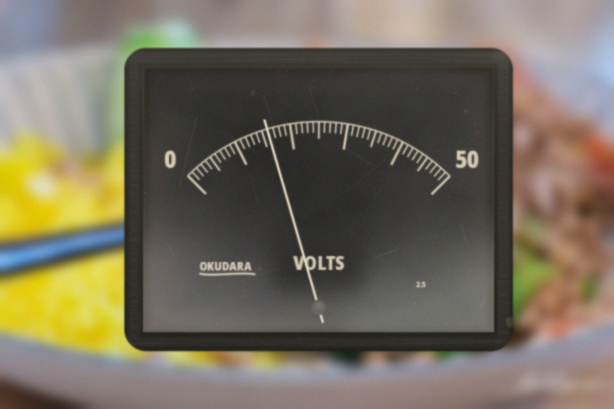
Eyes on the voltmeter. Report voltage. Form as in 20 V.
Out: 16 V
